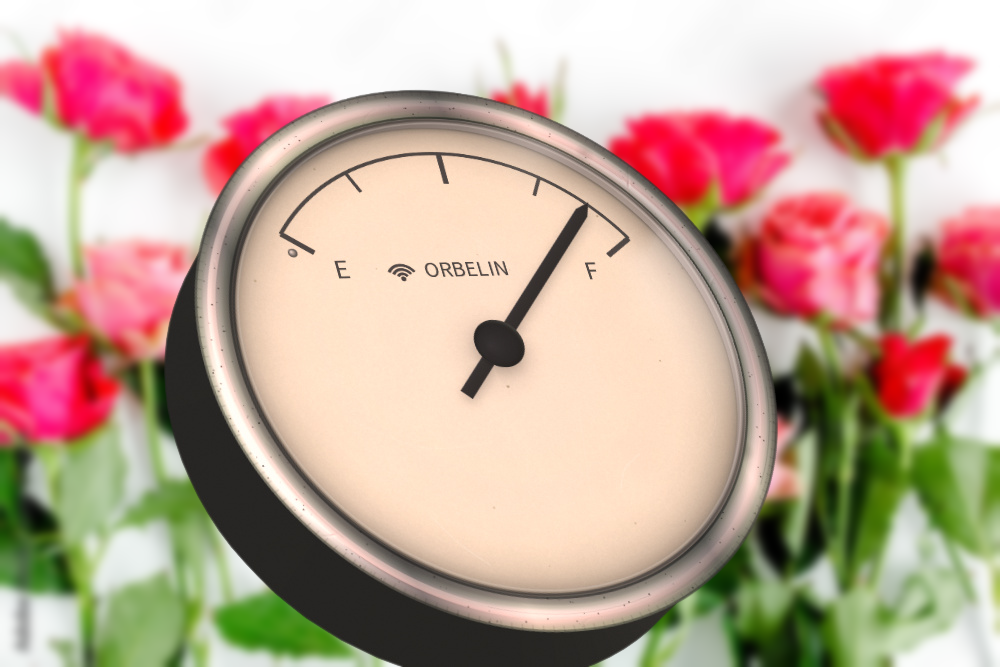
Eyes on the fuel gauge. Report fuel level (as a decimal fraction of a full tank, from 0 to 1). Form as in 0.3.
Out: 0.875
